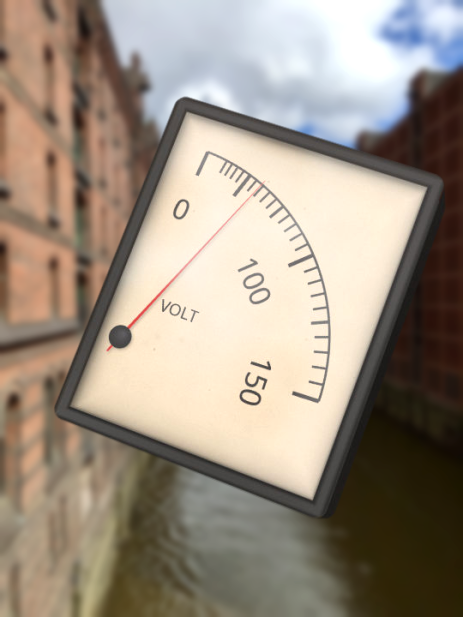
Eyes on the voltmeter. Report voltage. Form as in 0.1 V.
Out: 60 V
